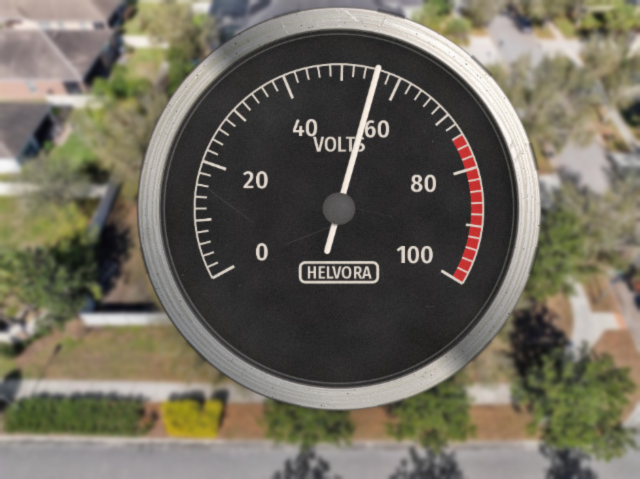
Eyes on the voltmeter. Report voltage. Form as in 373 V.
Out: 56 V
